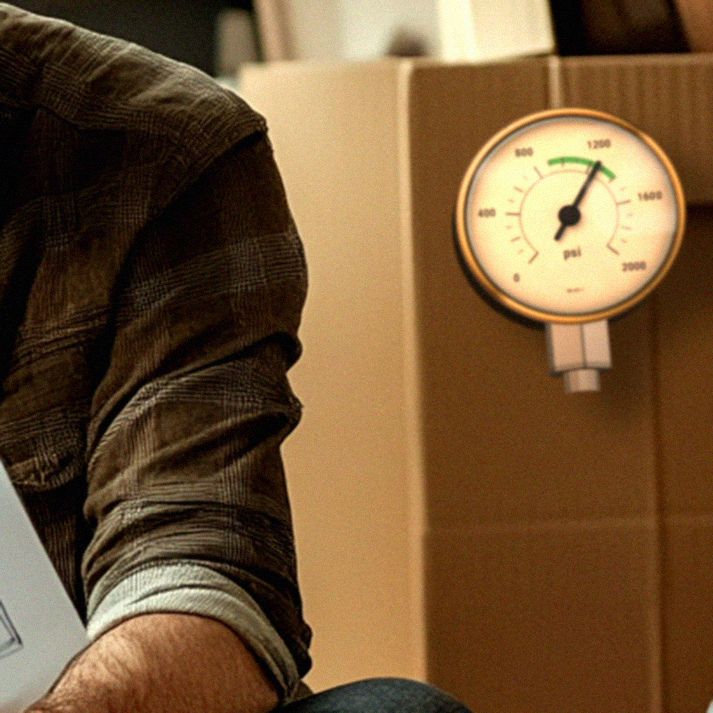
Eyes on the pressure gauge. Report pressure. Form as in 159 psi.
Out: 1250 psi
